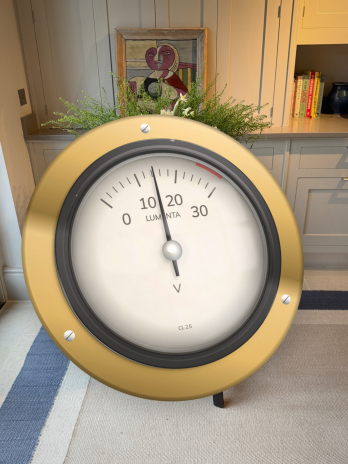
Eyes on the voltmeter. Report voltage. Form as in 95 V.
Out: 14 V
